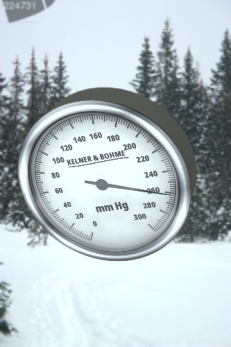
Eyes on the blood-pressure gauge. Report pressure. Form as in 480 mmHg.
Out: 260 mmHg
